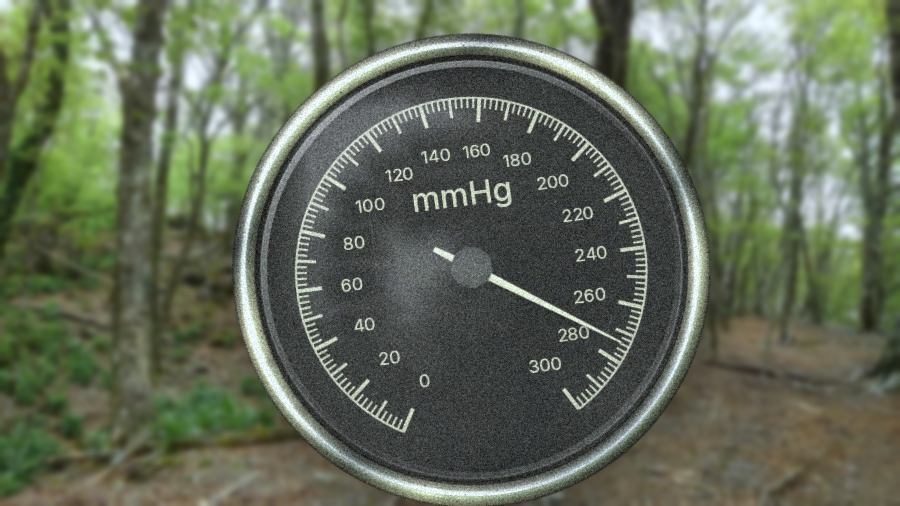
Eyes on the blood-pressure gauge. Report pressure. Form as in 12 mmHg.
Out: 274 mmHg
